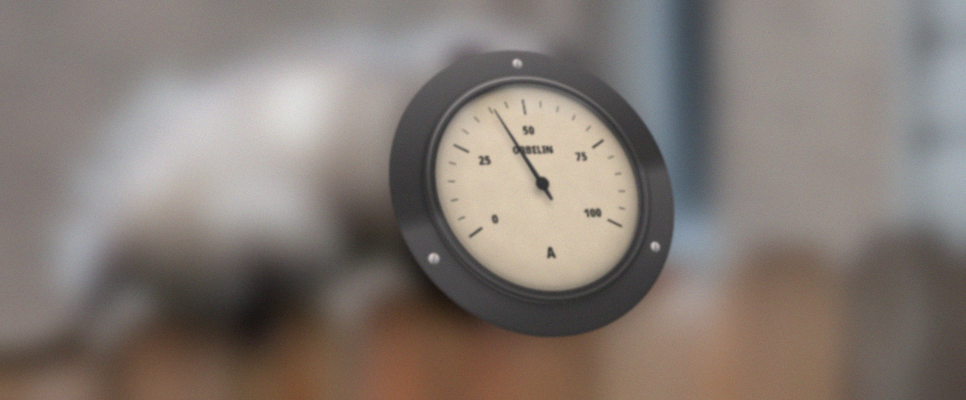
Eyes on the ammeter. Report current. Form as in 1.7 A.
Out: 40 A
